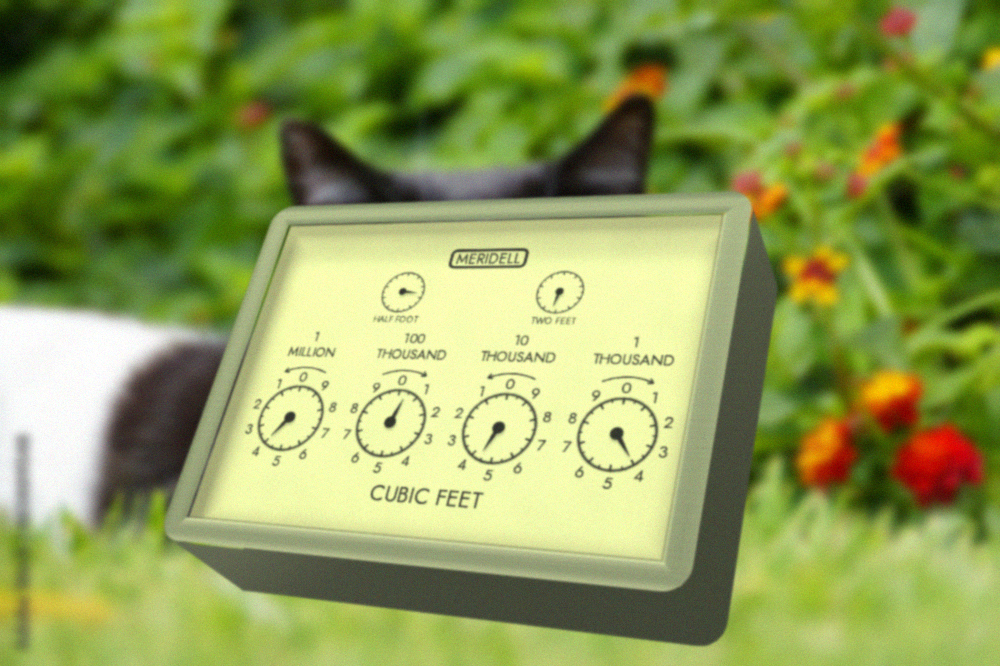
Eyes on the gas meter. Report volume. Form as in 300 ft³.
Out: 404400 ft³
